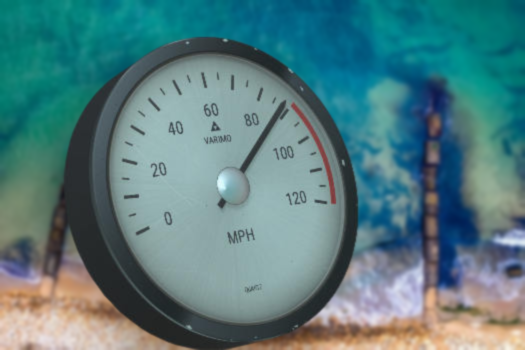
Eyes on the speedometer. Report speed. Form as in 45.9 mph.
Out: 87.5 mph
